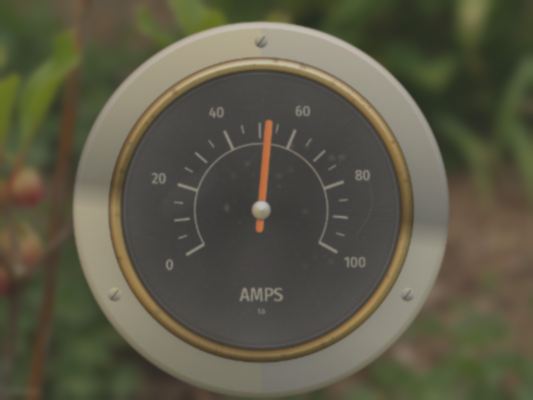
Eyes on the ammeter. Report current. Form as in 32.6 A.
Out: 52.5 A
